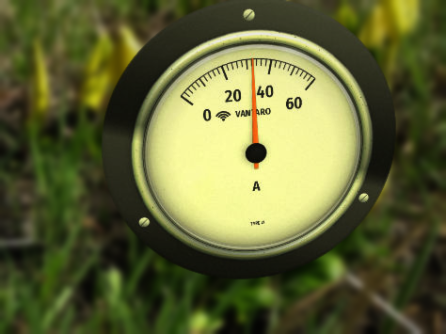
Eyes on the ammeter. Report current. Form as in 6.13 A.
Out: 32 A
